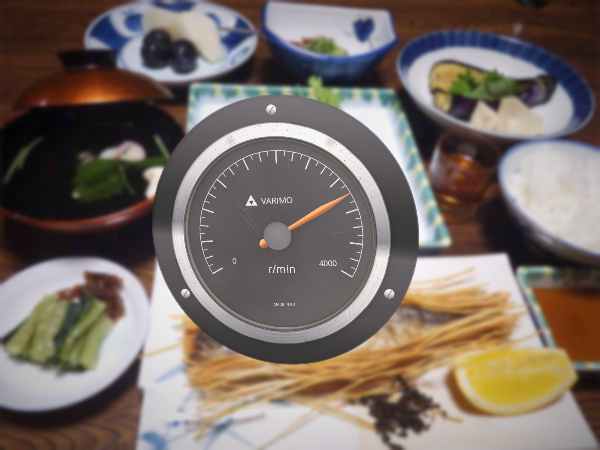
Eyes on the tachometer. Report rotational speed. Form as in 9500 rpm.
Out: 3000 rpm
